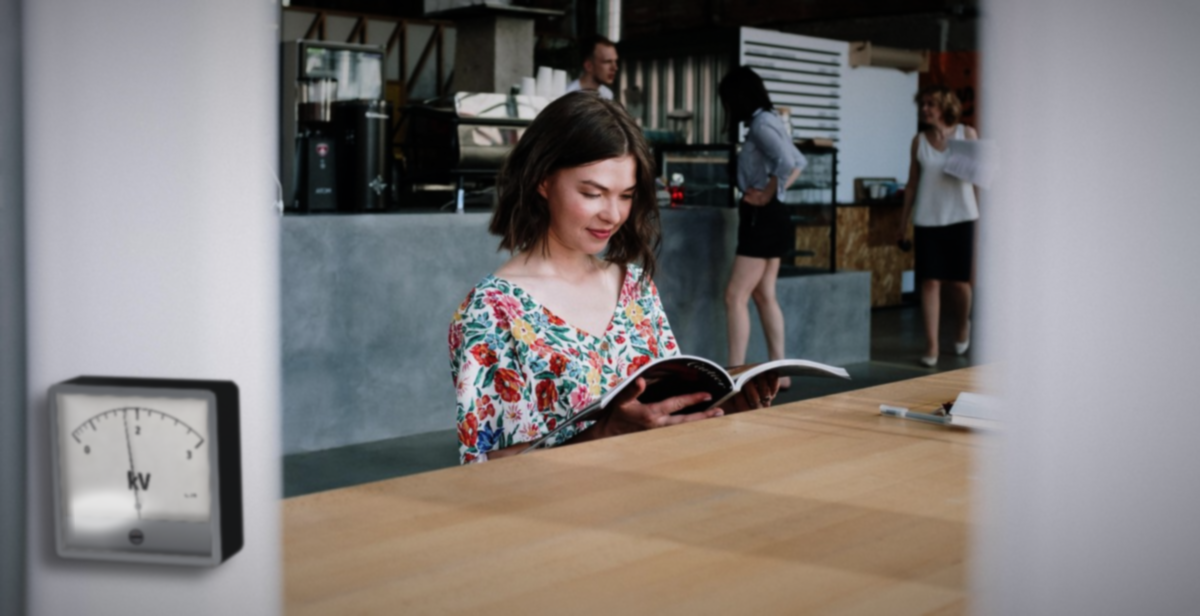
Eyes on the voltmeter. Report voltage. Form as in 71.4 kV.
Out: 1.8 kV
